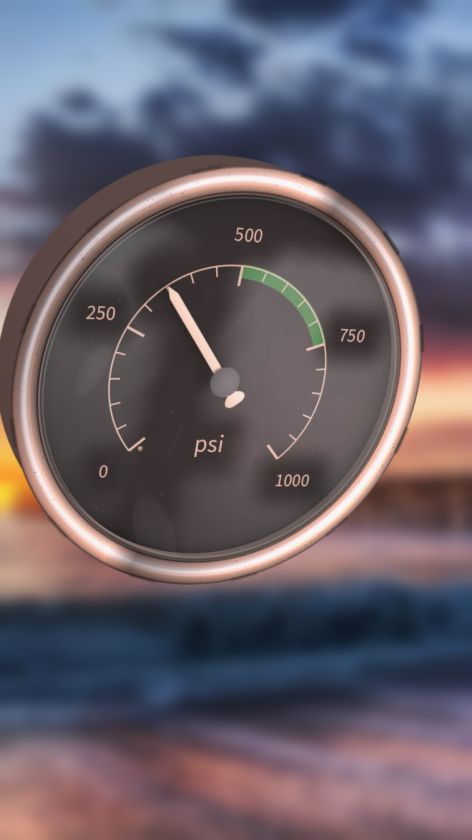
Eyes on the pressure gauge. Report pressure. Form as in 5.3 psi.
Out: 350 psi
